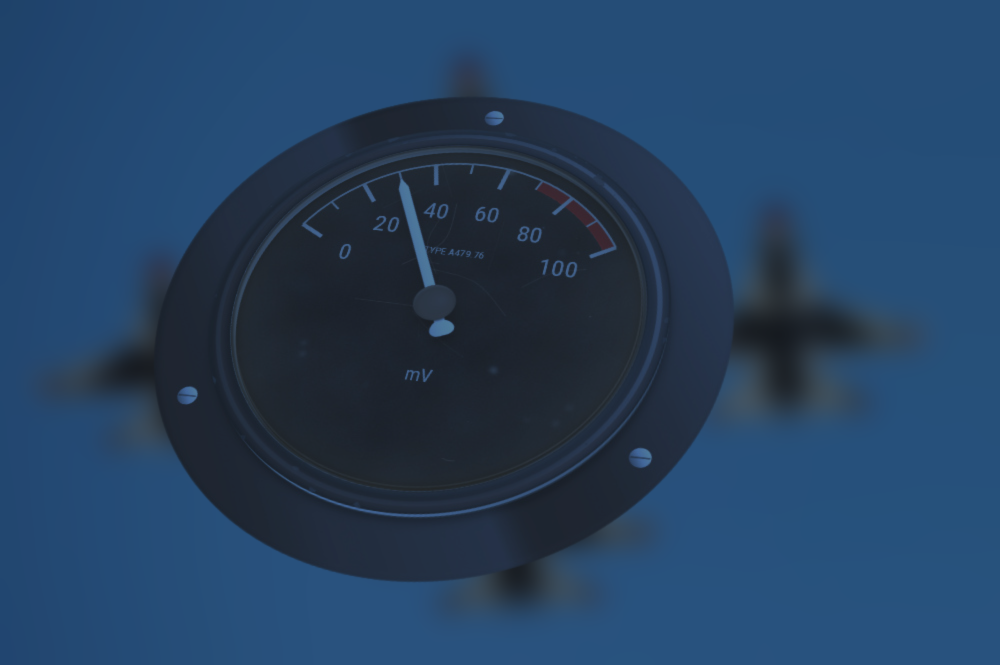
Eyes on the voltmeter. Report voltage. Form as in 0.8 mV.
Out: 30 mV
